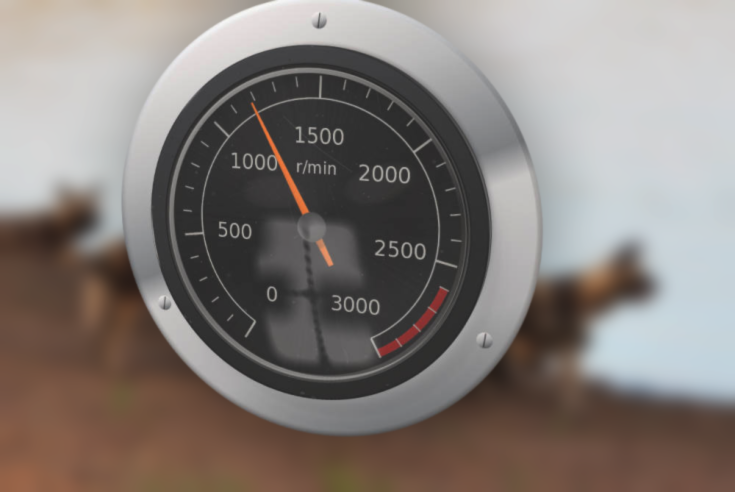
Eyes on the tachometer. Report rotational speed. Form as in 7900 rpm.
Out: 1200 rpm
